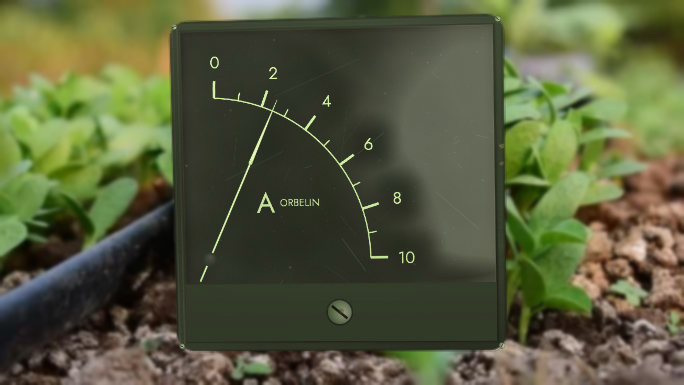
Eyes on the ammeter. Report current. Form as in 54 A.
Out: 2.5 A
